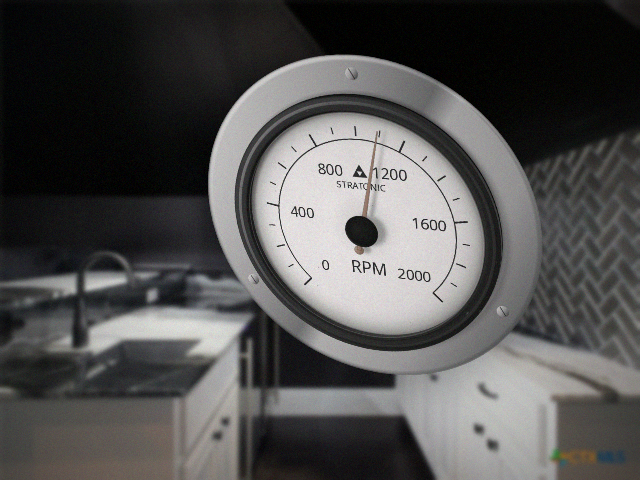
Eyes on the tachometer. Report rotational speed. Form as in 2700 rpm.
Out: 1100 rpm
